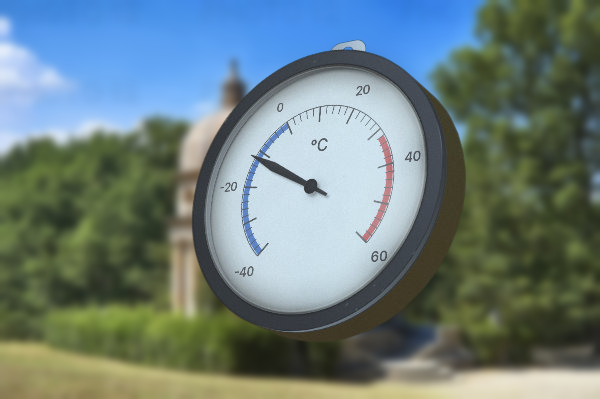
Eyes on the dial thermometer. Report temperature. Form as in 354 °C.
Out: -12 °C
